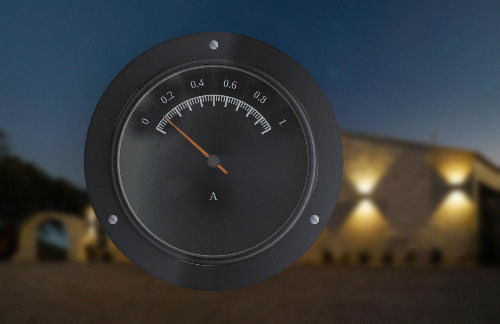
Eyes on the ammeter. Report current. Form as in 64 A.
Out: 0.1 A
